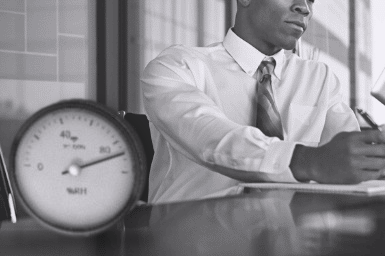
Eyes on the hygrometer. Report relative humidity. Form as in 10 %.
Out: 88 %
